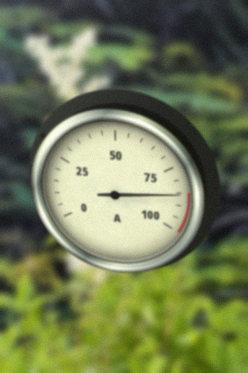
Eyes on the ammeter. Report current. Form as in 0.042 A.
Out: 85 A
